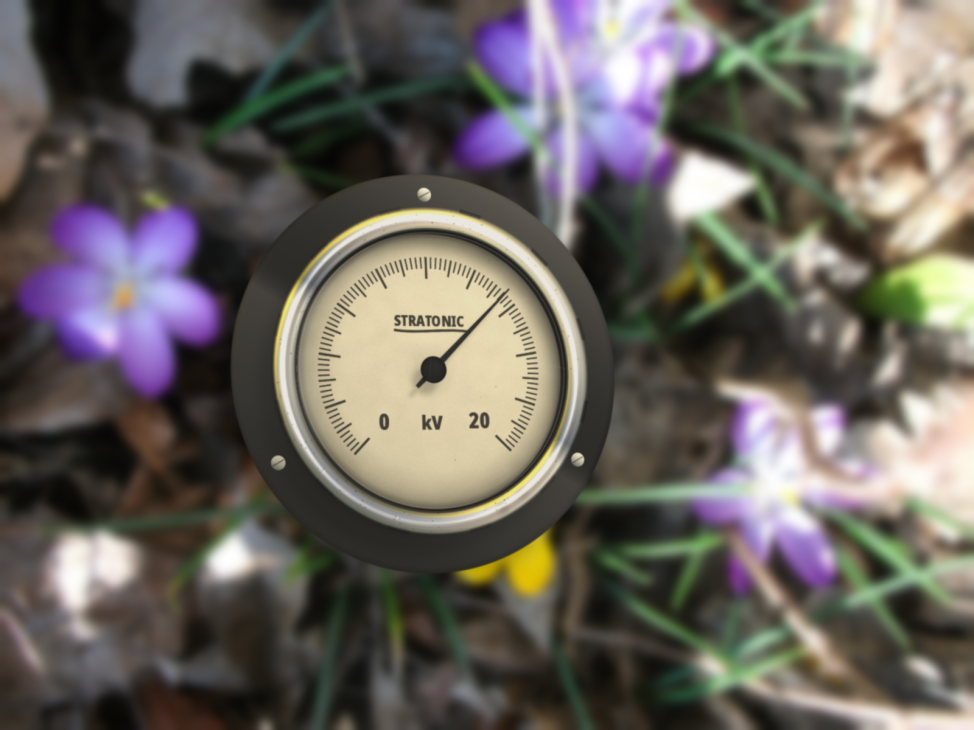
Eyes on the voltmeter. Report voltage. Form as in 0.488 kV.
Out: 13.4 kV
